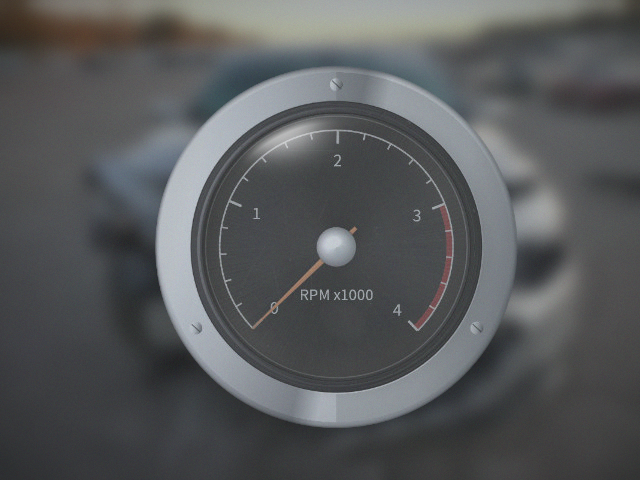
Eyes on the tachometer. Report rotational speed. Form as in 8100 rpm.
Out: 0 rpm
